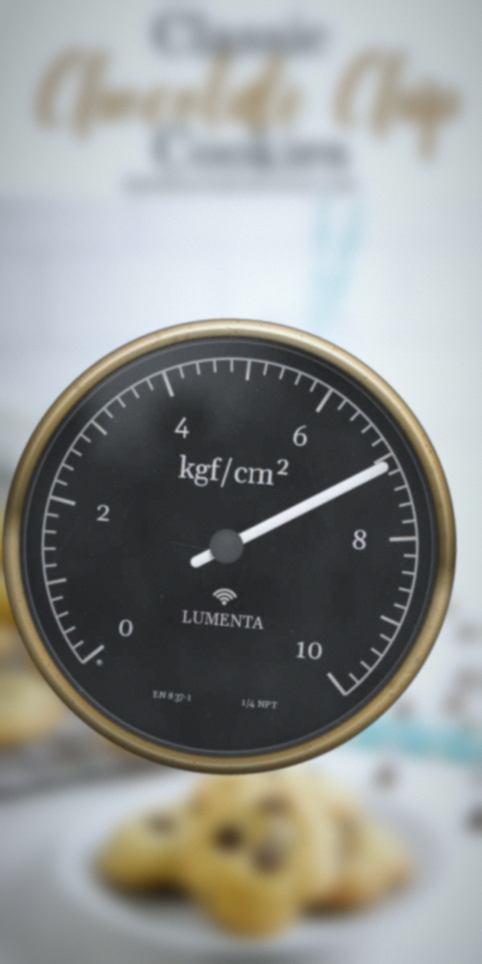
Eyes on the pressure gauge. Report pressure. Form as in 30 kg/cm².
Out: 7.1 kg/cm²
